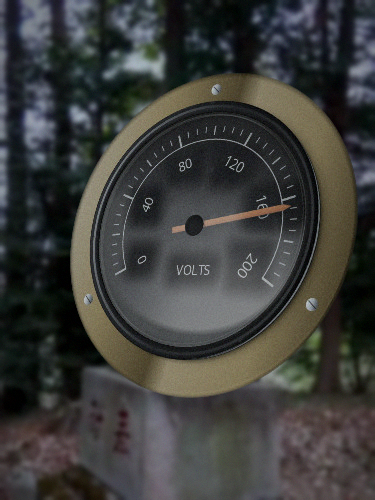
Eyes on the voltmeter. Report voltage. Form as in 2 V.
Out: 165 V
